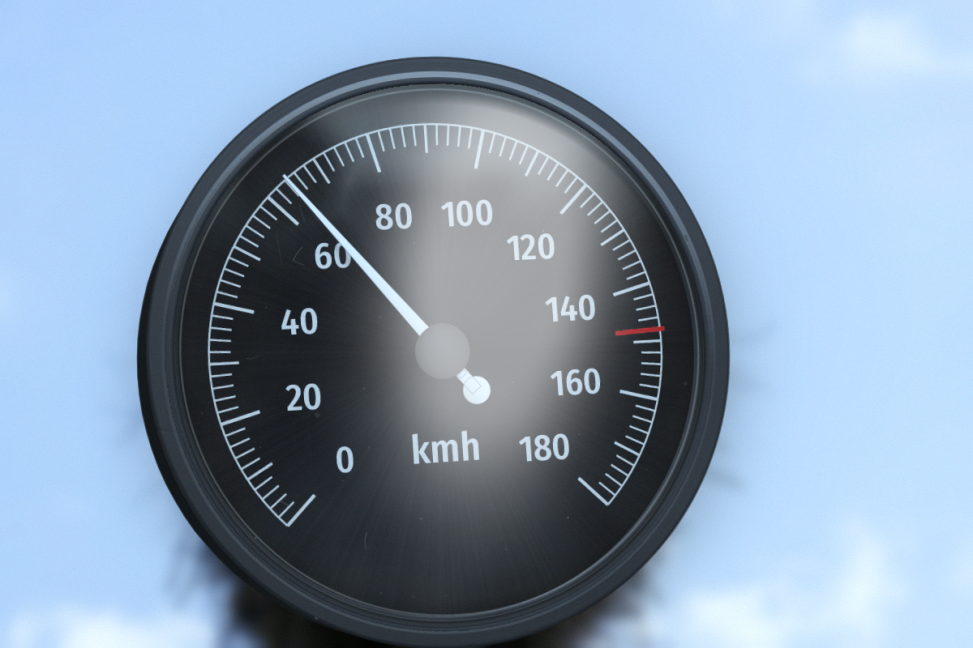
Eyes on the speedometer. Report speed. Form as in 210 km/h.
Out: 64 km/h
